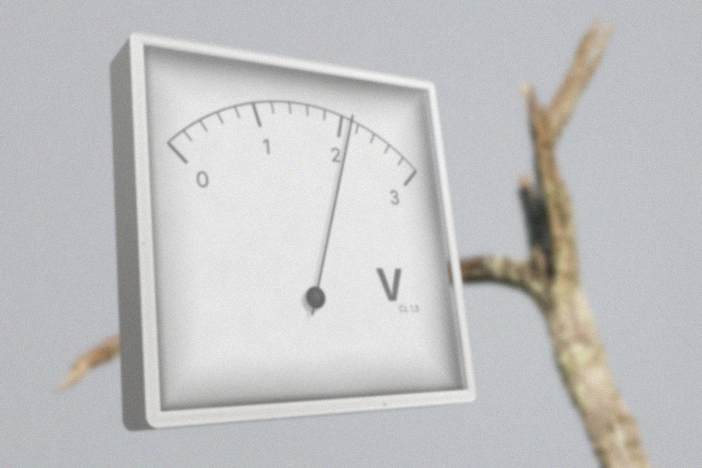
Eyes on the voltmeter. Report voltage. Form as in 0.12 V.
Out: 2.1 V
